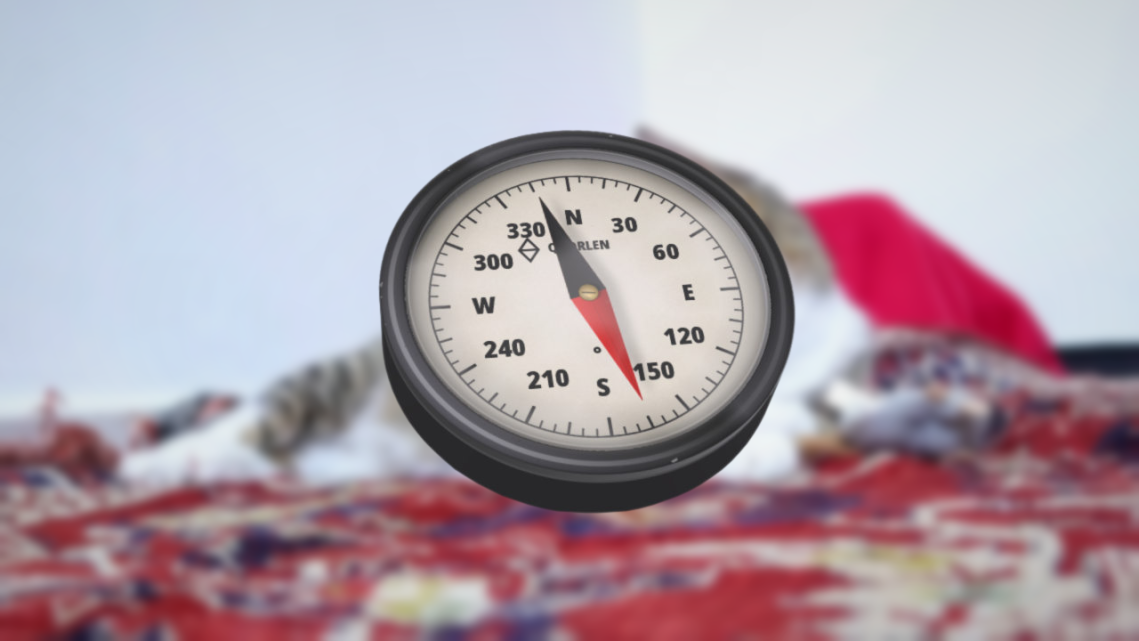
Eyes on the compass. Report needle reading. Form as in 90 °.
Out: 165 °
